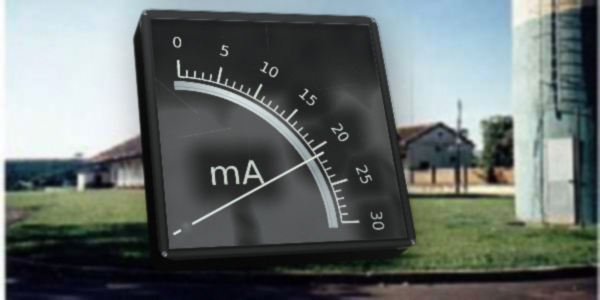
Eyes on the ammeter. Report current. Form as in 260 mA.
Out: 21 mA
